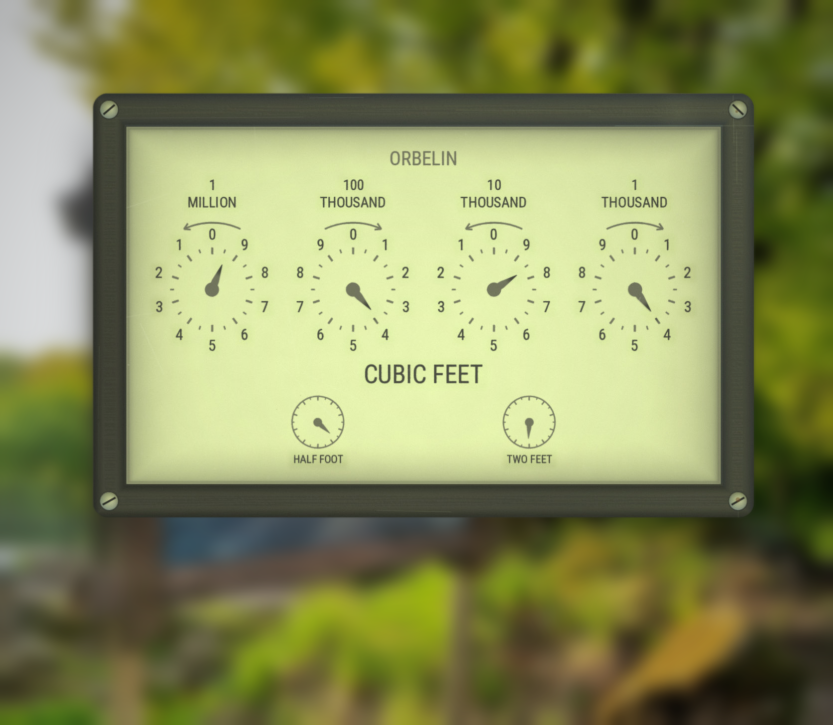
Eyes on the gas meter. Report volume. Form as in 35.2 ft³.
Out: 938400 ft³
